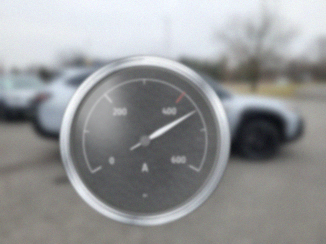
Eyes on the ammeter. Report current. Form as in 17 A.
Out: 450 A
